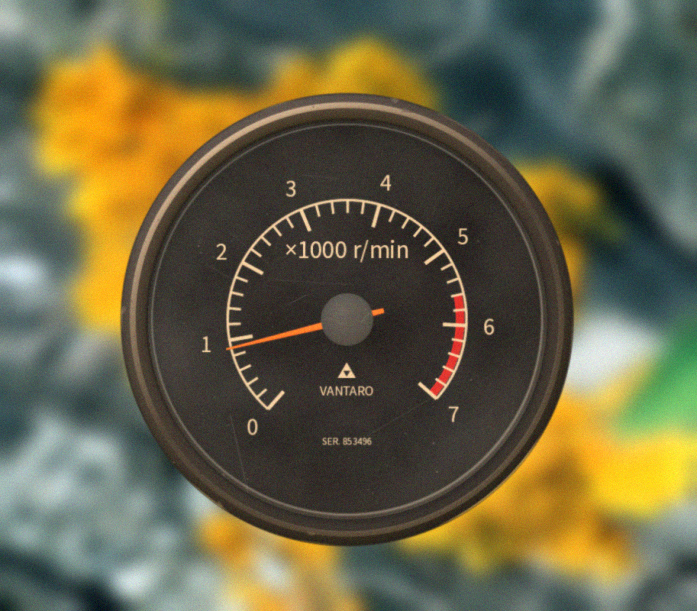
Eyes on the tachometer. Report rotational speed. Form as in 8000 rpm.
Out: 900 rpm
